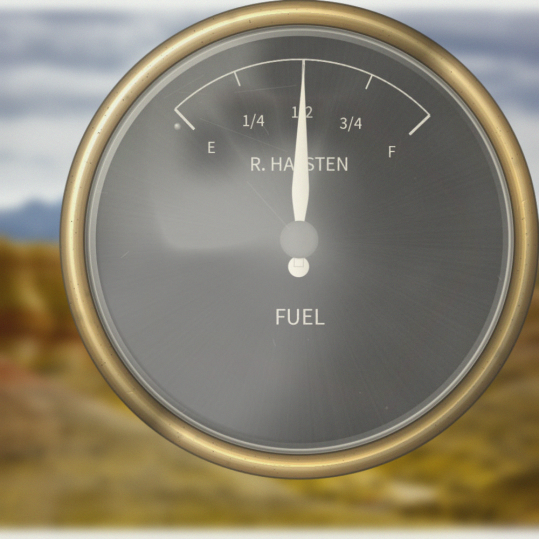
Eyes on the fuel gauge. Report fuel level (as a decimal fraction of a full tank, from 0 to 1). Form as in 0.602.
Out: 0.5
